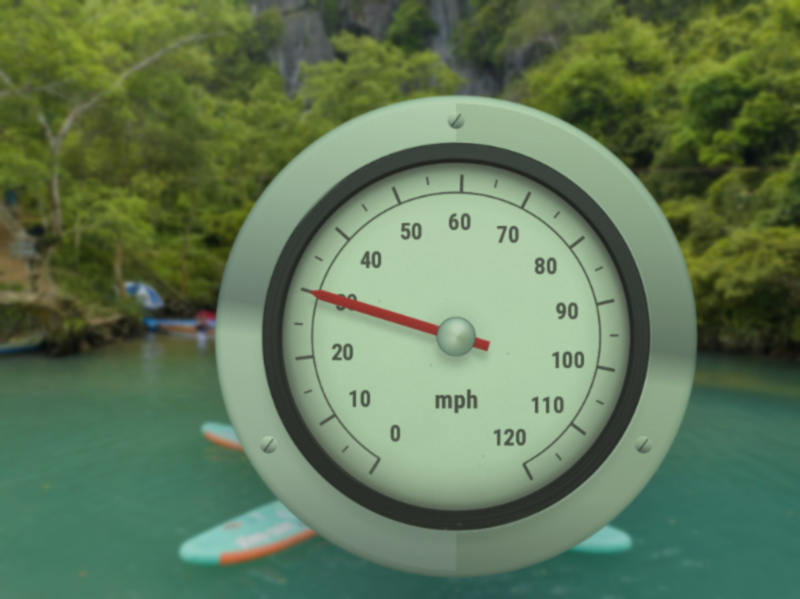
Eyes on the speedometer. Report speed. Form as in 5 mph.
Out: 30 mph
